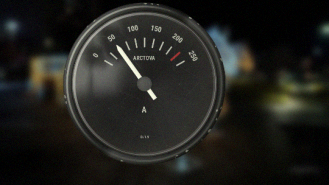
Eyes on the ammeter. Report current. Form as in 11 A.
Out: 50 A
